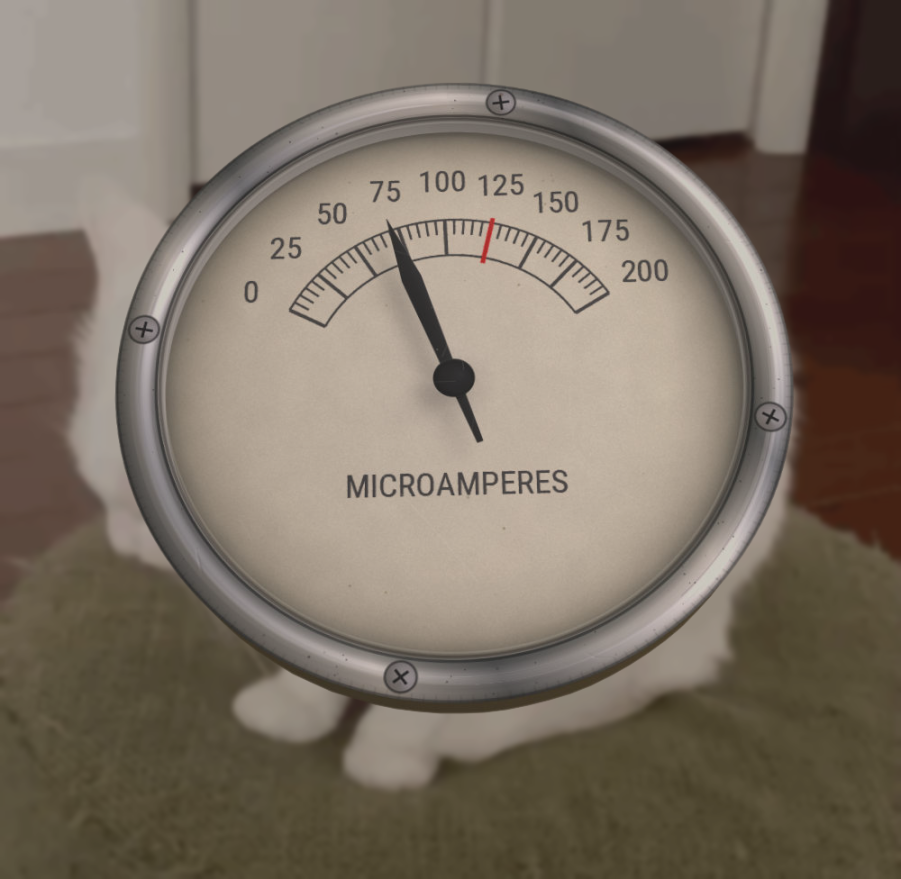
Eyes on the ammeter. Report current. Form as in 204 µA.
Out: 70 µA
